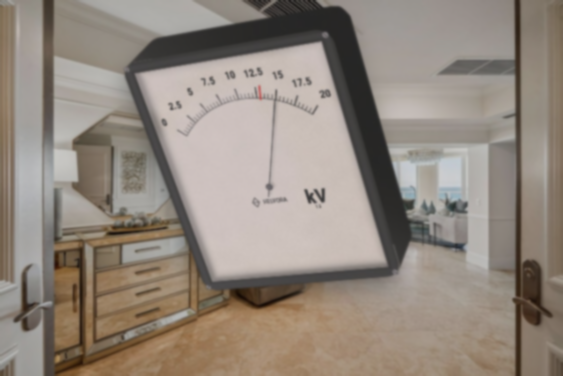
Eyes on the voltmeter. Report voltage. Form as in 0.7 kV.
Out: 15 kV
